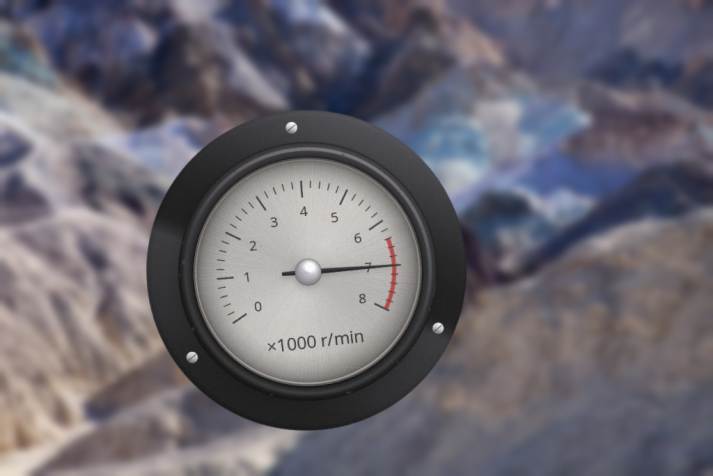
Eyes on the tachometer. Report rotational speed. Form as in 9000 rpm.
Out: 7000 rpm
